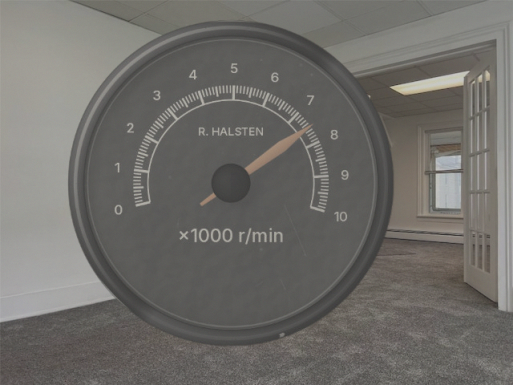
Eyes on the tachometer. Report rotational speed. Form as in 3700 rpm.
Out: 7500 rpm
